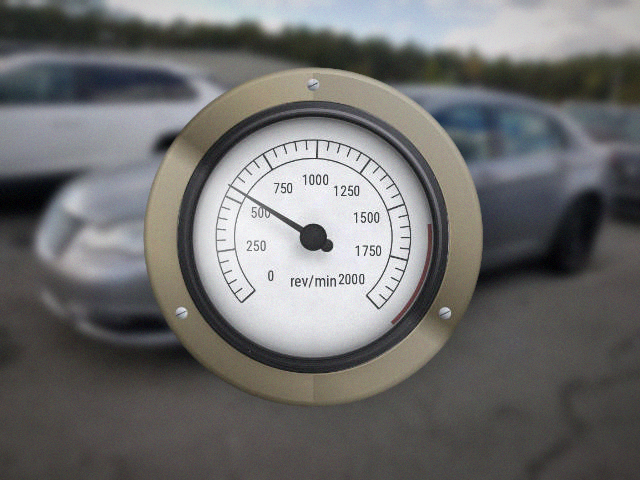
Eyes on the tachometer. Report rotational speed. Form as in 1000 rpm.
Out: 550 rpm
